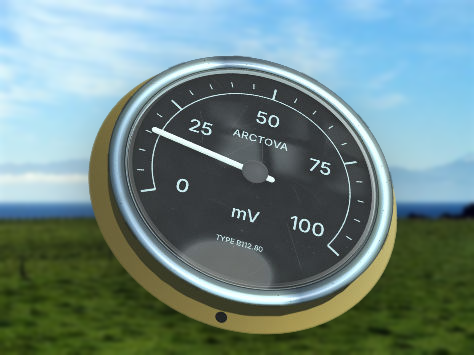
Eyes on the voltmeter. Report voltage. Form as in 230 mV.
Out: 15 mV
